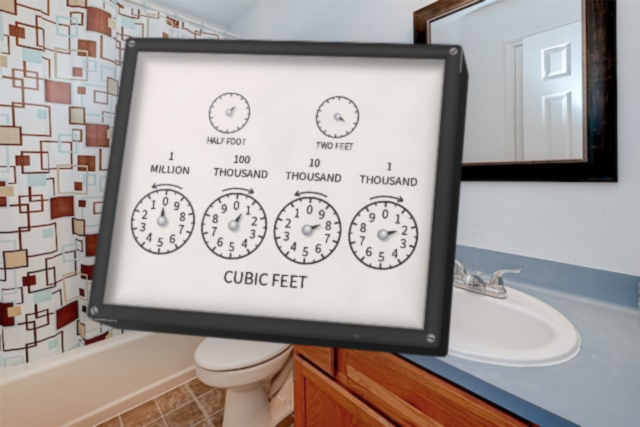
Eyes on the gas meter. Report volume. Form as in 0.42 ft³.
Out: 8200 ft³
